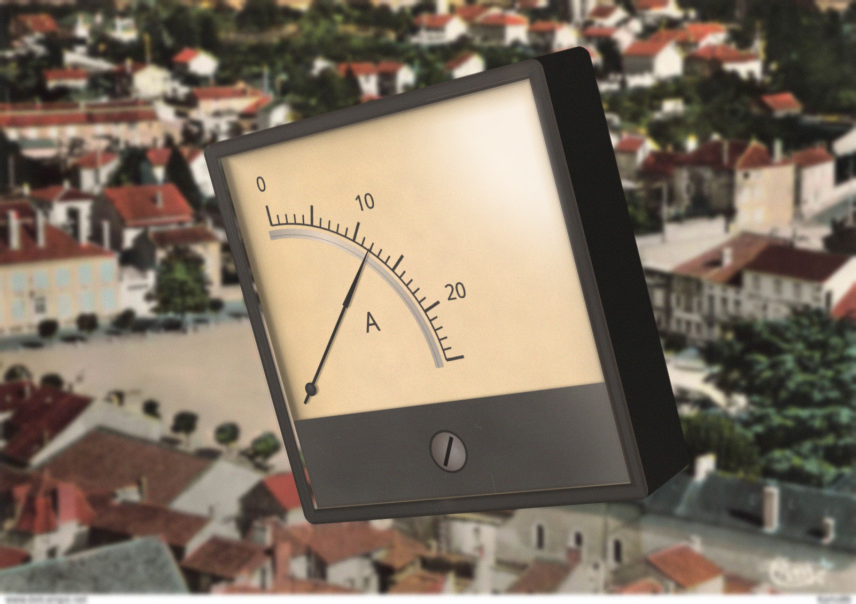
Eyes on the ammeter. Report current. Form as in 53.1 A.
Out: 12 A
